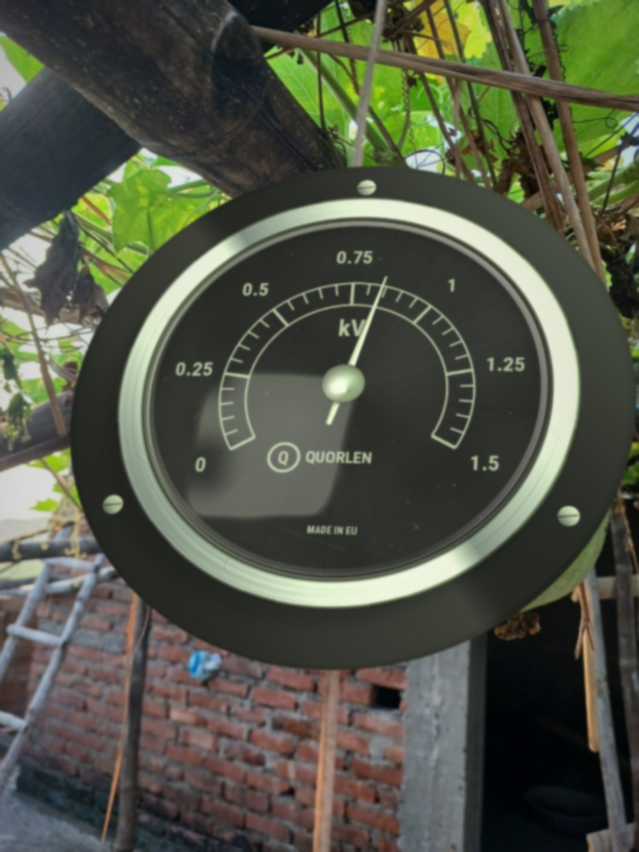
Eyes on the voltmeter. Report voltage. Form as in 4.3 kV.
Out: 0.85 kV
